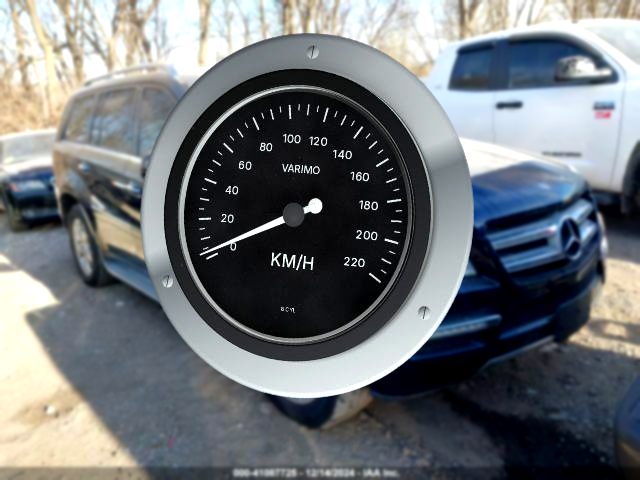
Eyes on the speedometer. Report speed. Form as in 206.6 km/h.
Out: 2.5 km/h
